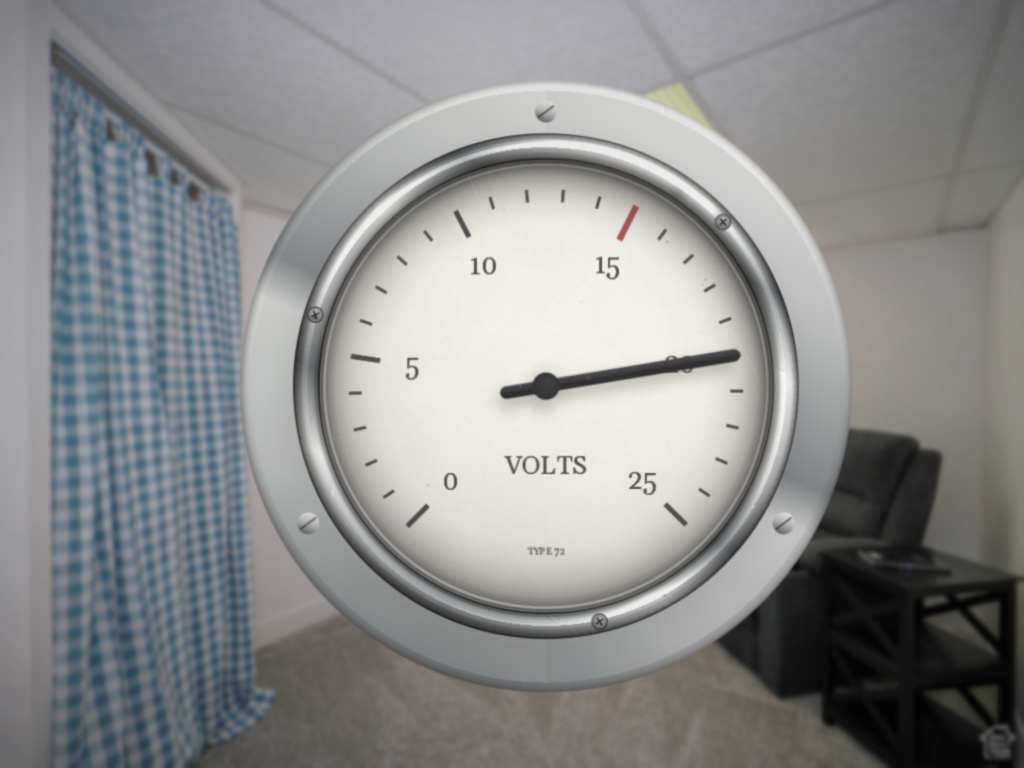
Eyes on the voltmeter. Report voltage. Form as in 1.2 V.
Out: 20 V
